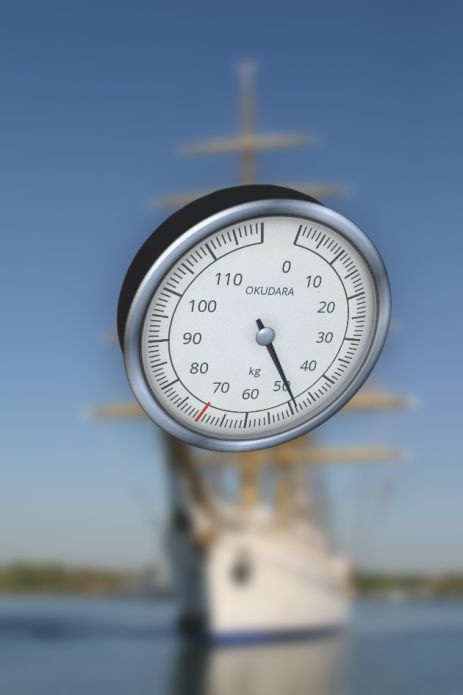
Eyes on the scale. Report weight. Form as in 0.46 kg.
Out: 49 kg
